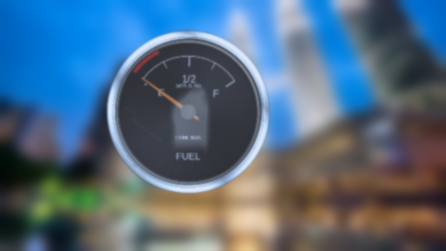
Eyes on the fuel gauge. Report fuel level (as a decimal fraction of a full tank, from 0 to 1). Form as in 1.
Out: 0
